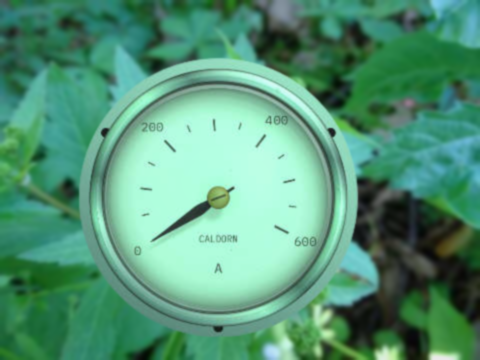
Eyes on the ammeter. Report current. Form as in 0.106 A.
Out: 0 A
